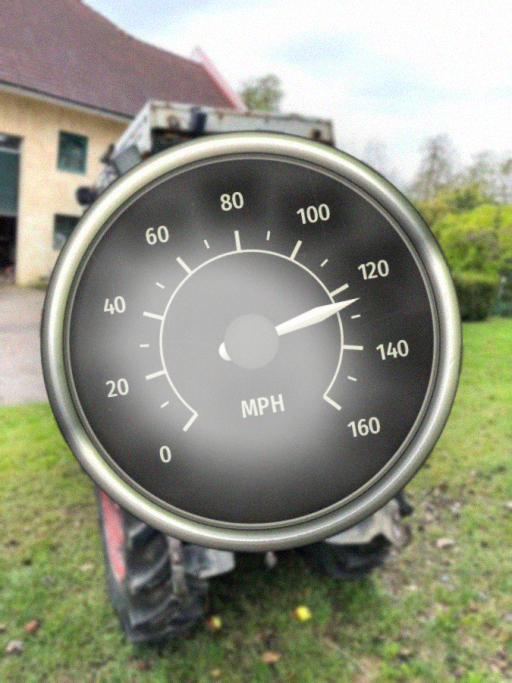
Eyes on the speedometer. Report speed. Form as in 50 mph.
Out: 125 mph
